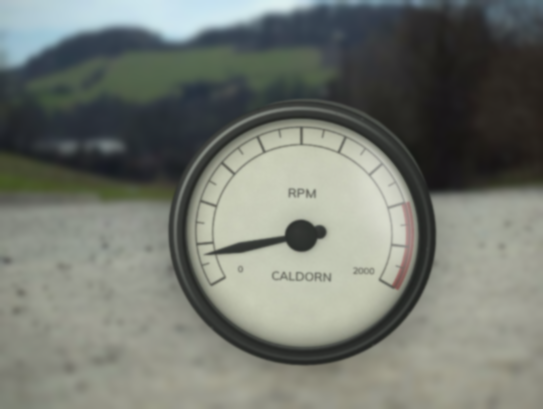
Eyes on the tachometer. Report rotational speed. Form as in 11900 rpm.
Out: 150 rpm
